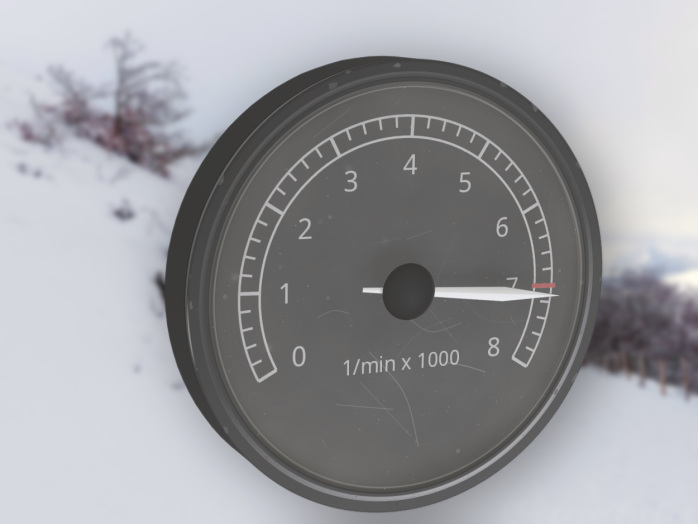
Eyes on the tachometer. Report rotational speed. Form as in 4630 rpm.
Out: 7100 rpm
